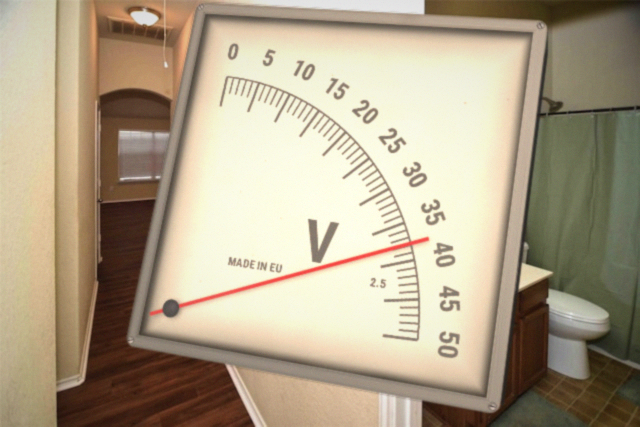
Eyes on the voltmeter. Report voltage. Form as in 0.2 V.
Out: 38 V
